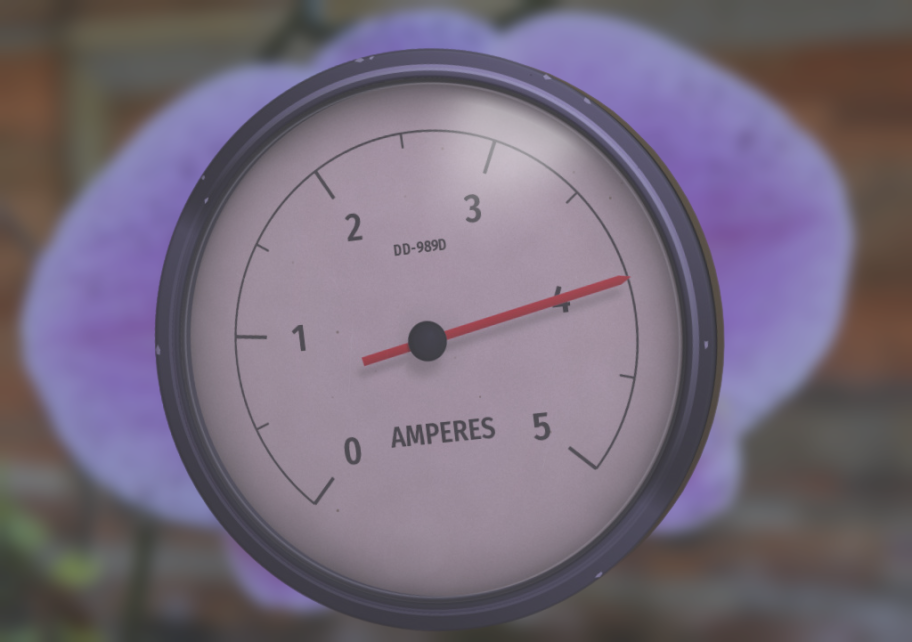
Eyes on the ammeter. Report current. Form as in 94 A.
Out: 4 A
